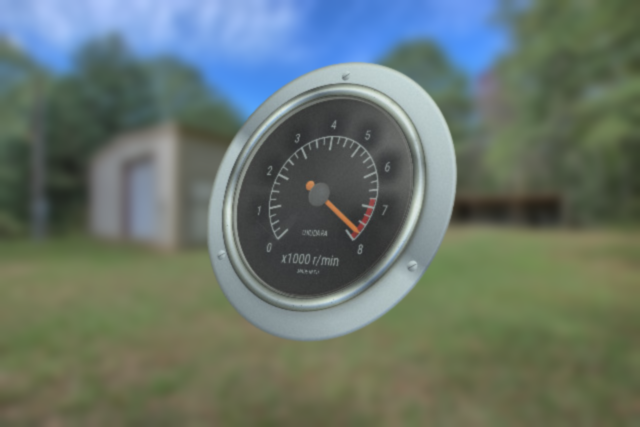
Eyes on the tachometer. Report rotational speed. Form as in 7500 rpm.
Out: 7750 rpm
